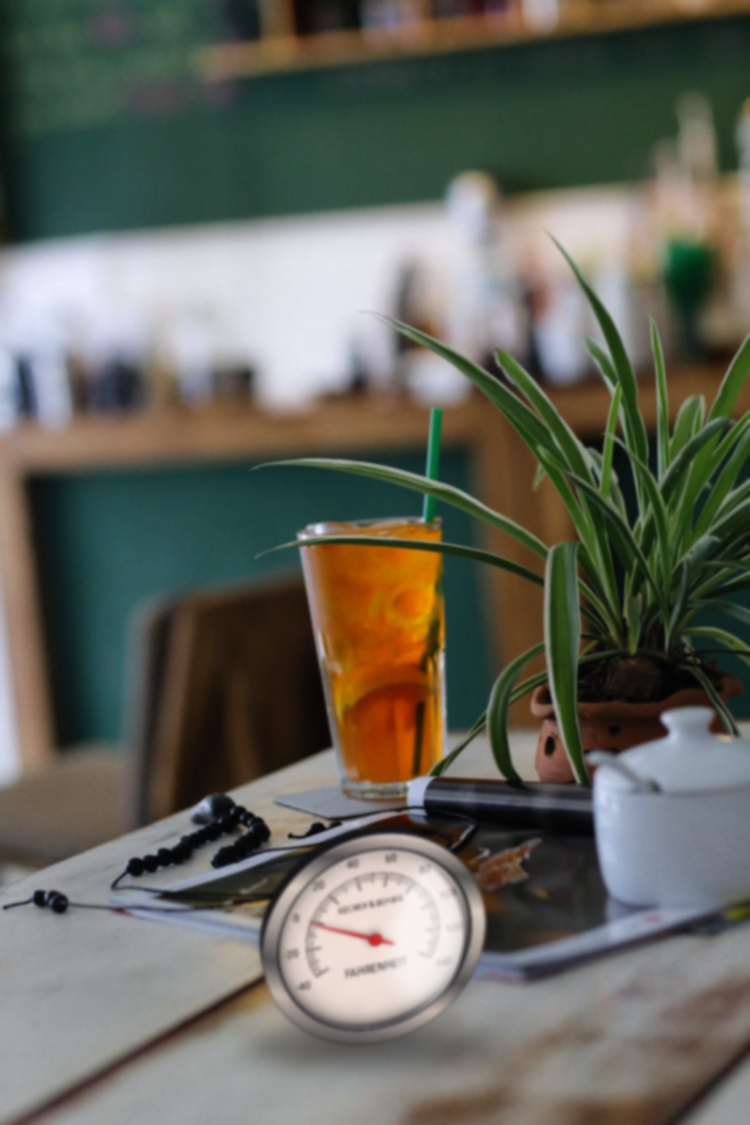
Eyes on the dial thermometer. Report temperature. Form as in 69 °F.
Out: 0 °F
